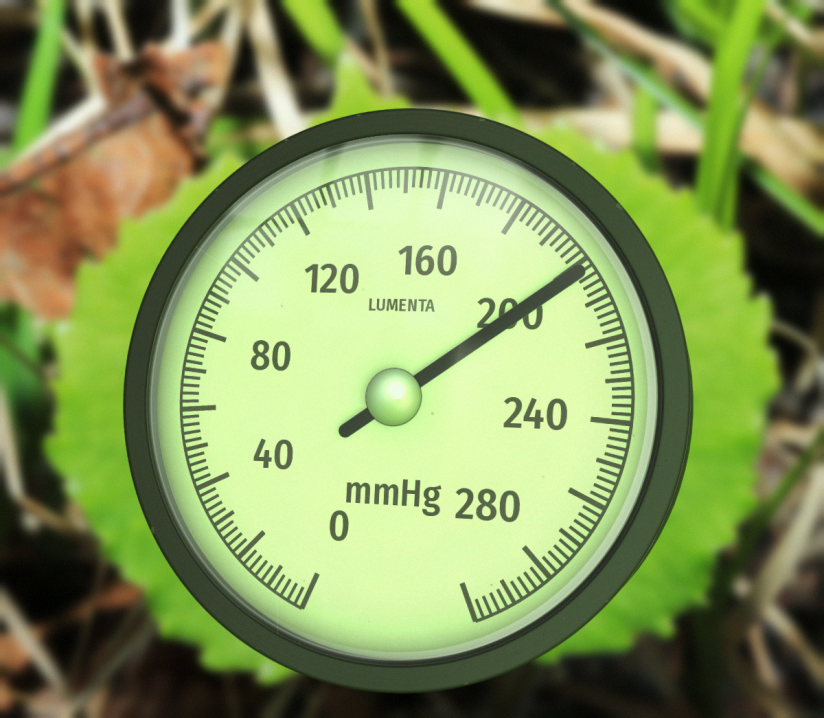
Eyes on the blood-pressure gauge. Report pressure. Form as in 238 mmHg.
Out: 202 mmHg
